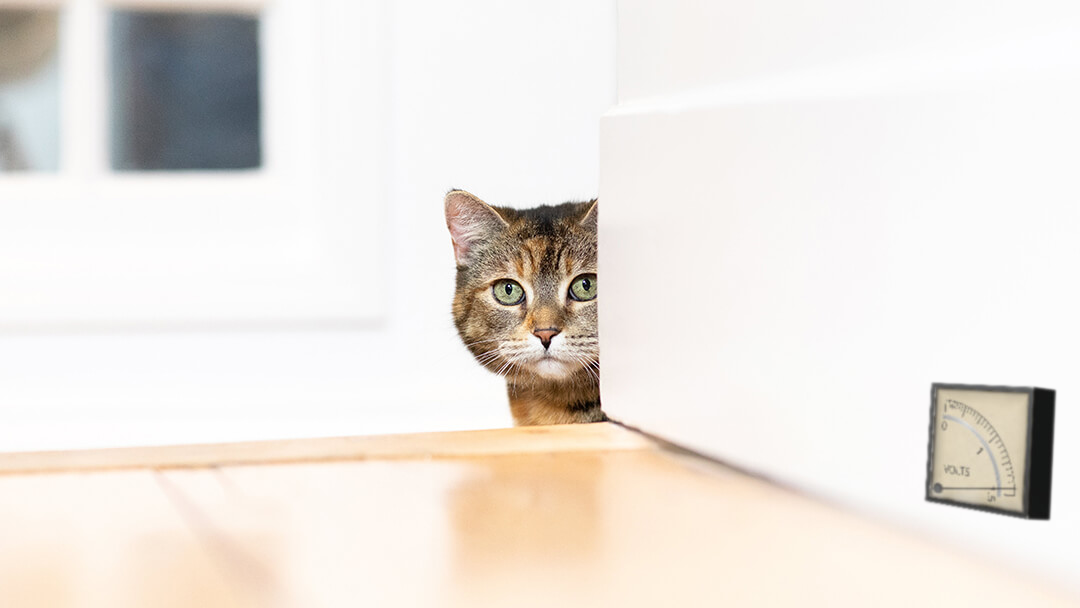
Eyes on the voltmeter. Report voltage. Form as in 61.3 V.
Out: 1.45 V
